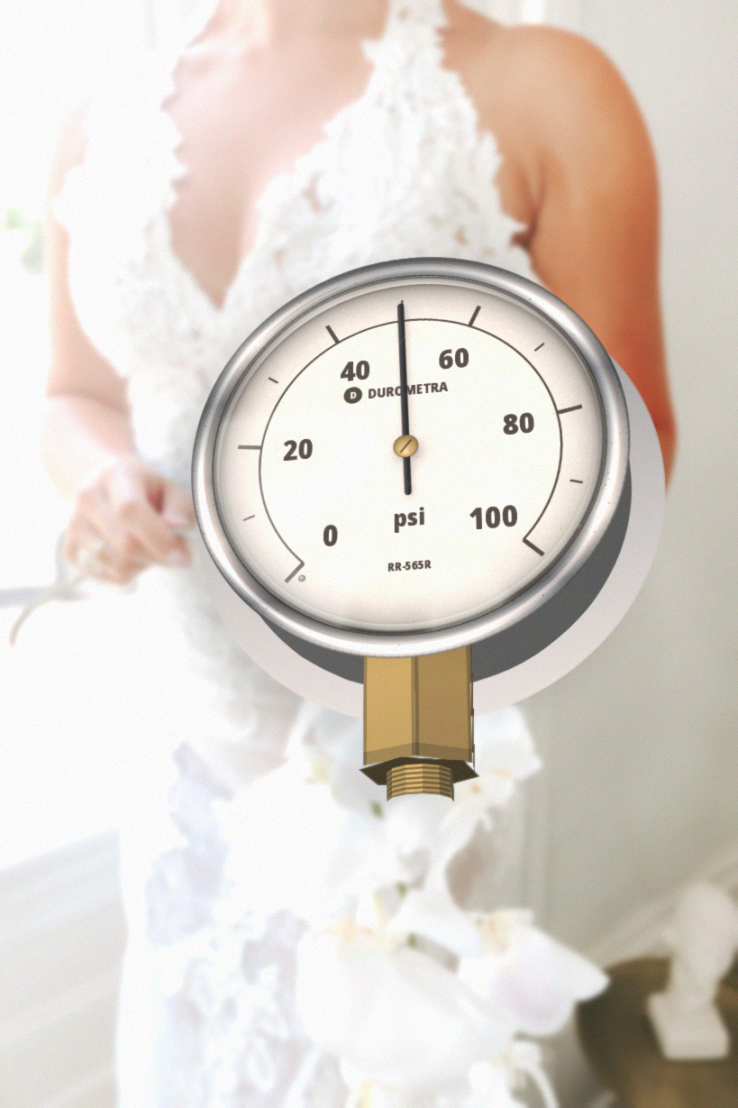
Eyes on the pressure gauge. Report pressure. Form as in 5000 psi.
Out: 50 psi
